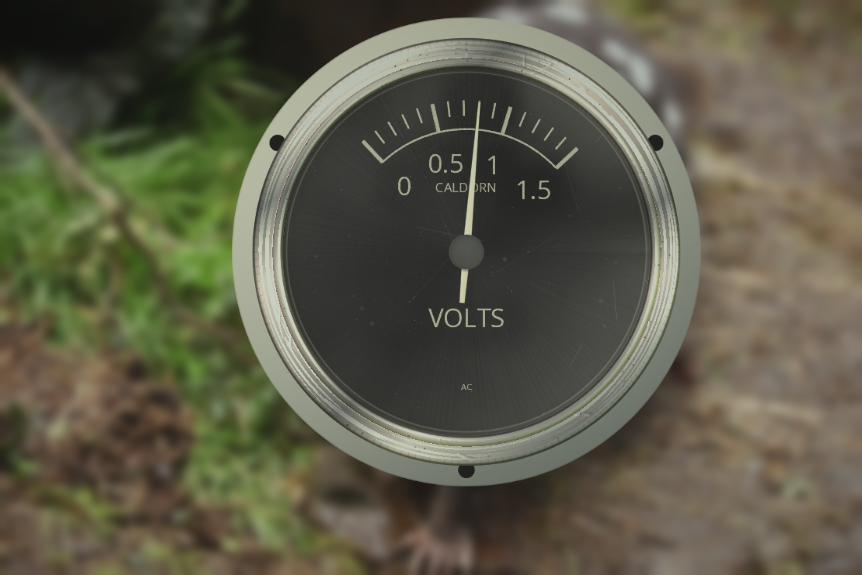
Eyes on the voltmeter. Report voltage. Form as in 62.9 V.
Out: 0.8 V
